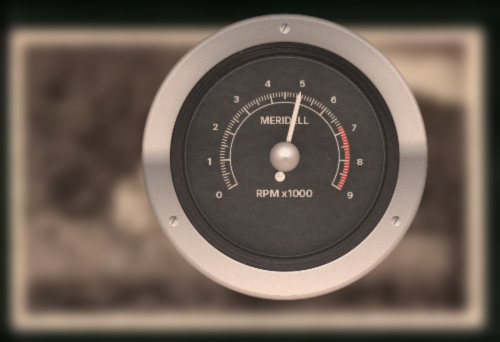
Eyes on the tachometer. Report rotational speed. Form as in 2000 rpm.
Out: 5000 rpm
